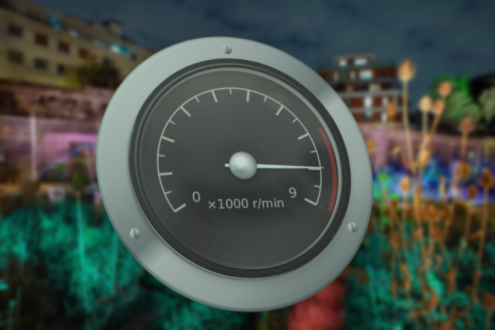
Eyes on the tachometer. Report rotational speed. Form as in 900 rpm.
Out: 8000 rpm
